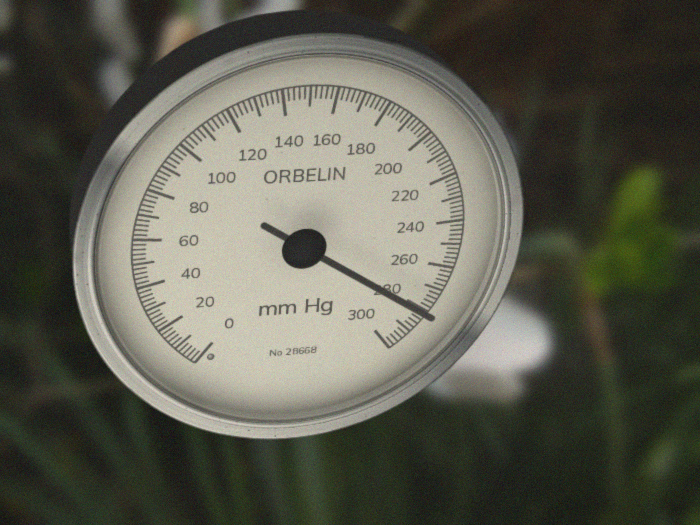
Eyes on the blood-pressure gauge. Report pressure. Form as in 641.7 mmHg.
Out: 280 mmHg
